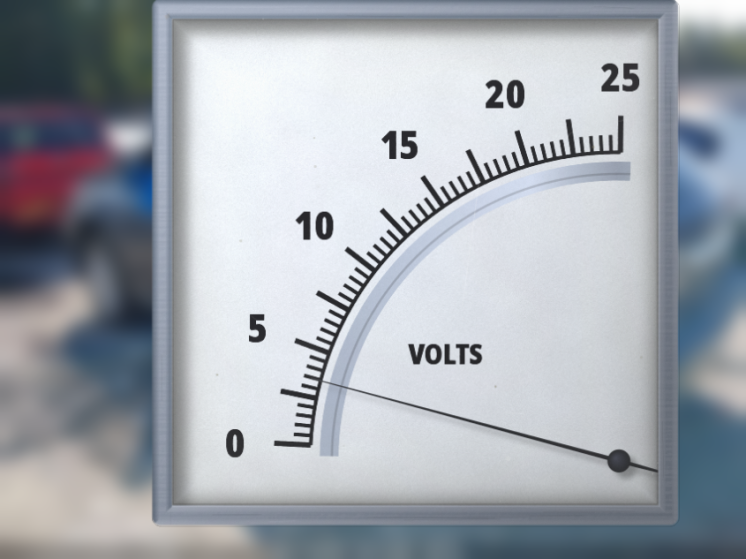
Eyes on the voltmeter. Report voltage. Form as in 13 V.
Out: 3.5 V
